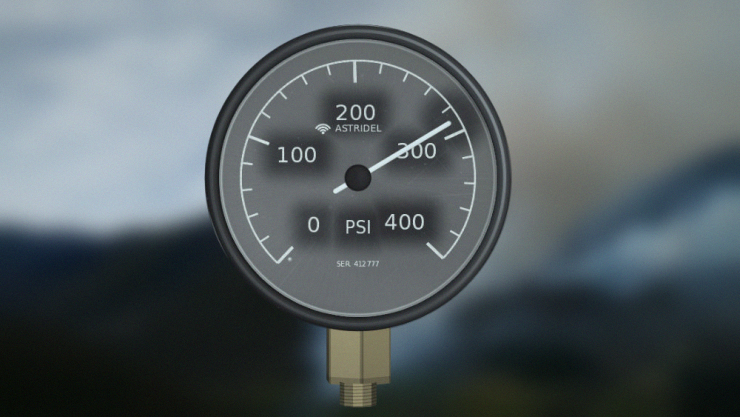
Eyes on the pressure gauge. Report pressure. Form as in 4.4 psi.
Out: 290 psi
